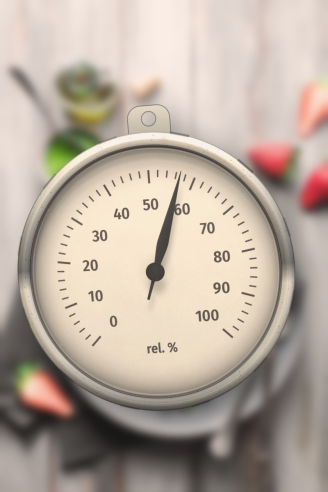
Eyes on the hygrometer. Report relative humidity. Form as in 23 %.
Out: 57 %
